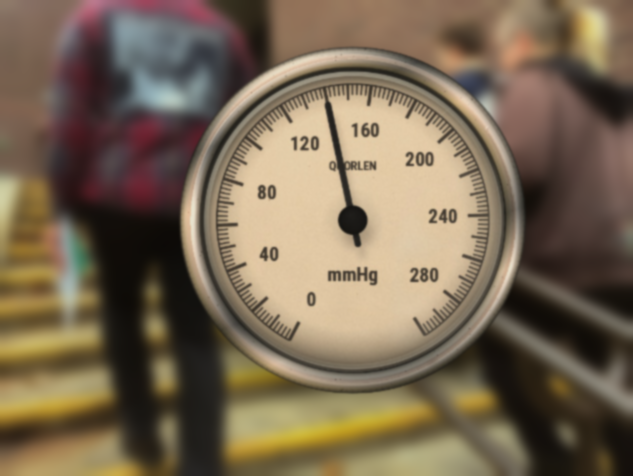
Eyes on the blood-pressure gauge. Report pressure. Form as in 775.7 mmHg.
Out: 140 mmHg
